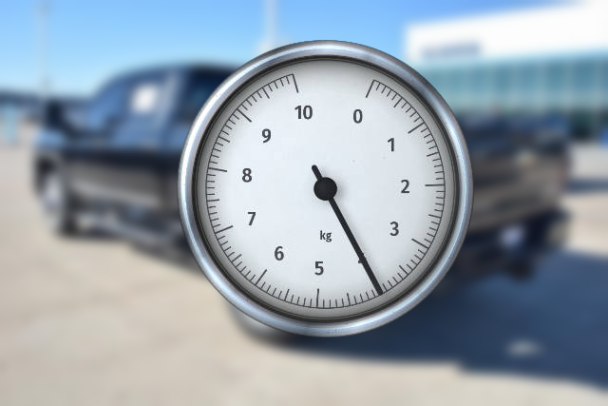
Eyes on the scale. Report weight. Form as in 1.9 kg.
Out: 4 kg
